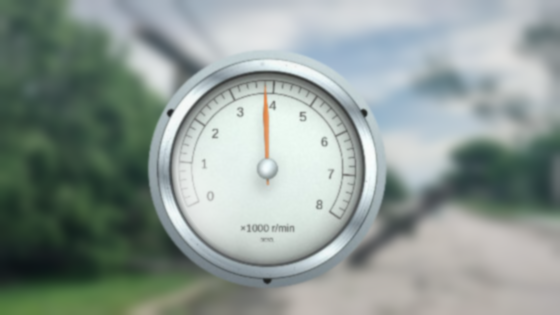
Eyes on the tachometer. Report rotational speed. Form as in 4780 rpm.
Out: 3800 rpm
